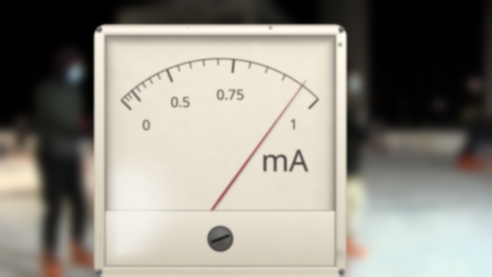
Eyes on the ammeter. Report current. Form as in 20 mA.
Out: 0.95 mA
